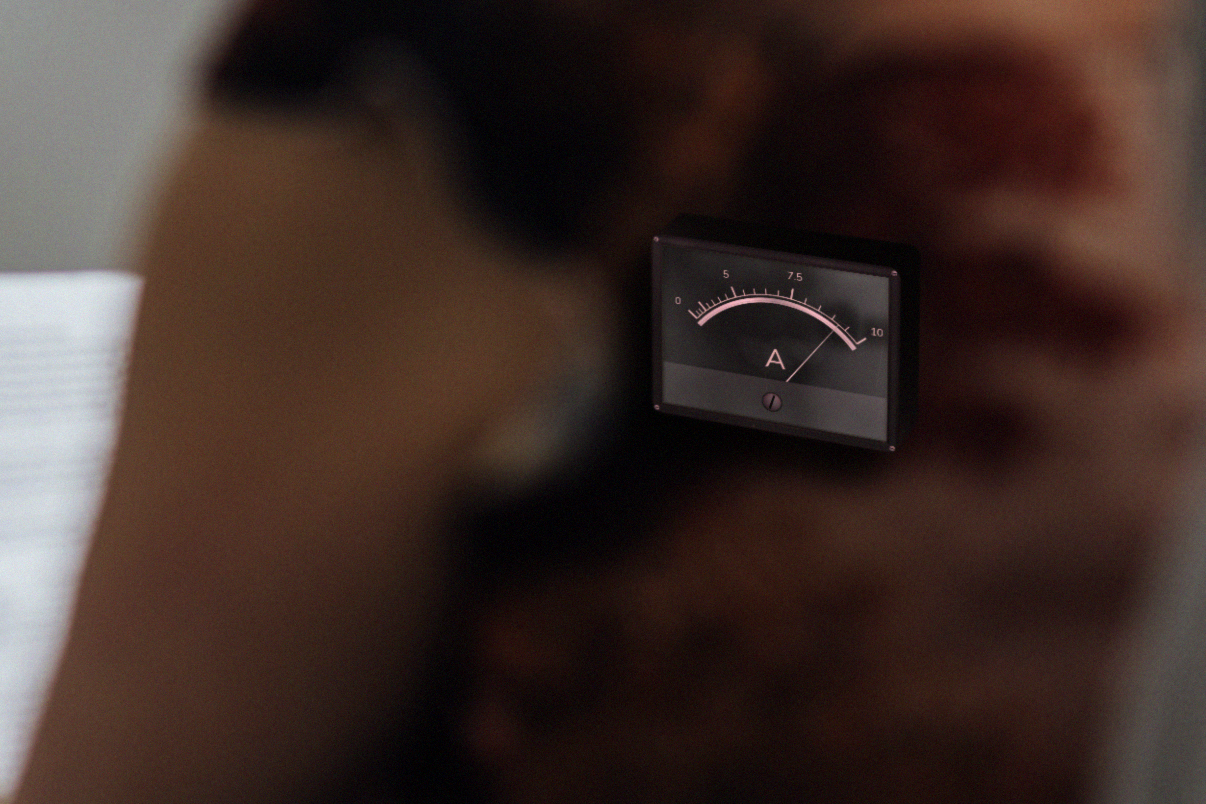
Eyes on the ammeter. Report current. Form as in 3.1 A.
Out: 9.25 A
